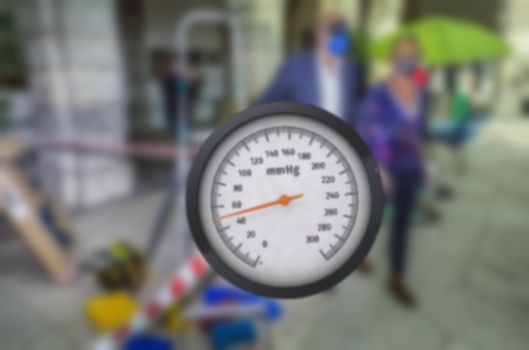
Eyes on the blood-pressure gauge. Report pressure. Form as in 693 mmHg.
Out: 50 mmHg
